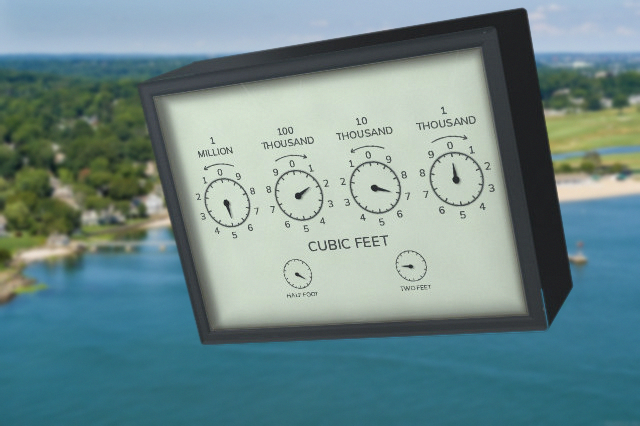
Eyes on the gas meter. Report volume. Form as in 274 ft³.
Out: 517000 ft³
